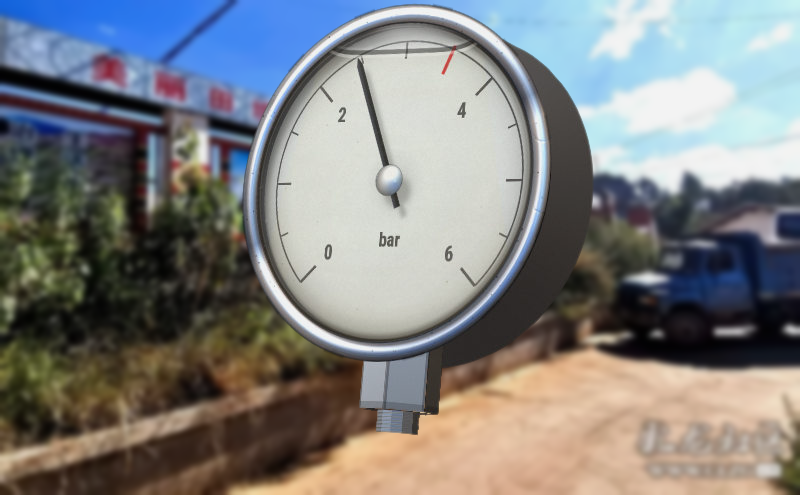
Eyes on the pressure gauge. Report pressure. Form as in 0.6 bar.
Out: 2.5 bar
